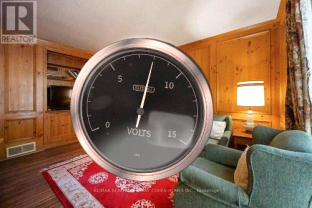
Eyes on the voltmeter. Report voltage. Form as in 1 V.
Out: 8 V
